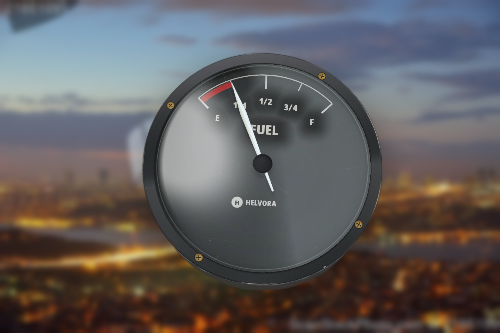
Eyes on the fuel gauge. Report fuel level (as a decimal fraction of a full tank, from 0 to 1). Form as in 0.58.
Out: 0.25
